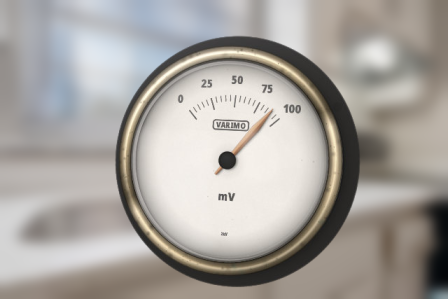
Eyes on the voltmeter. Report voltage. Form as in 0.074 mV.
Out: 90 mV
